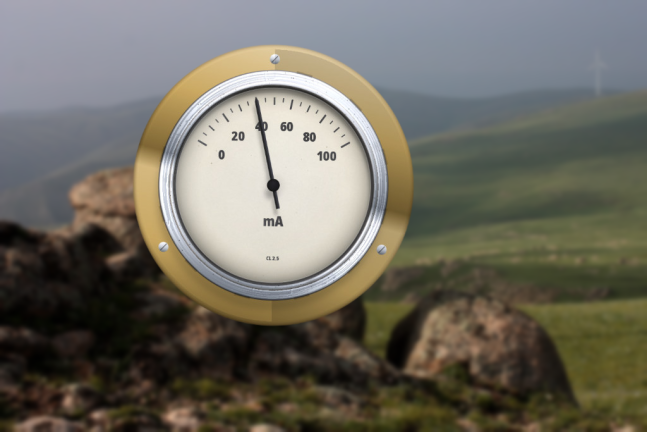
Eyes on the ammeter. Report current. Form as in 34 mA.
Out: 40 mA
